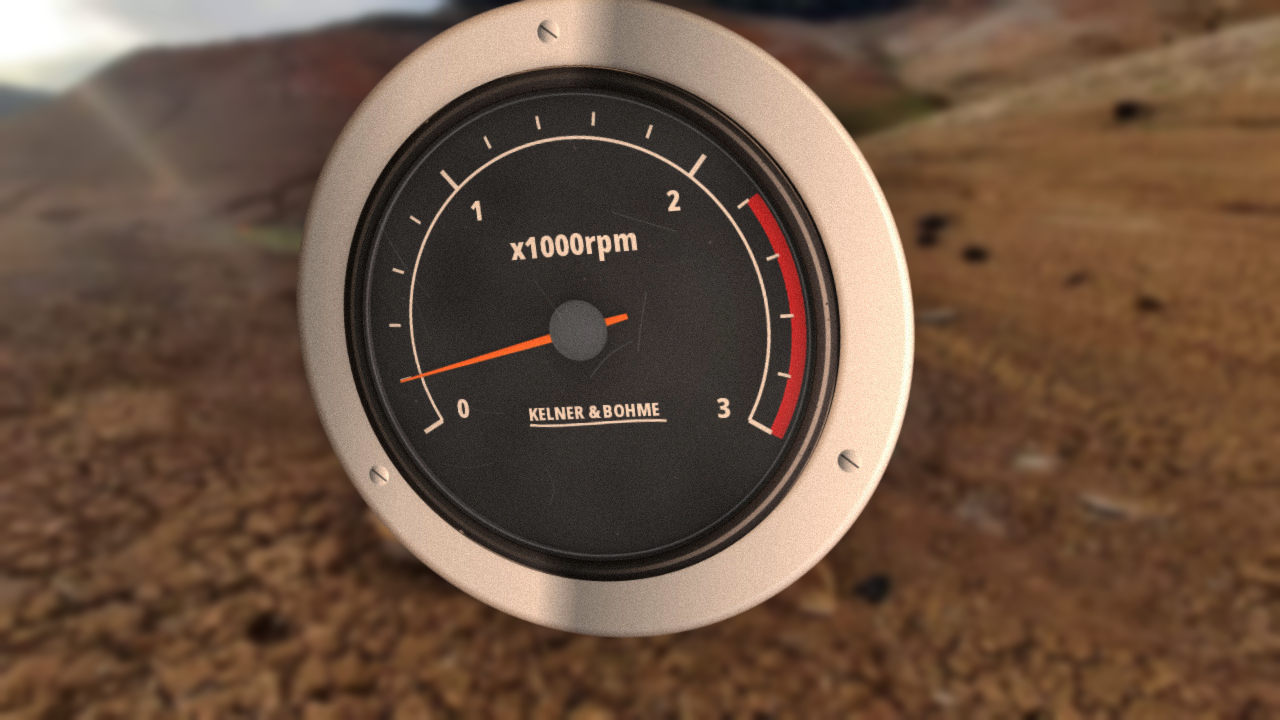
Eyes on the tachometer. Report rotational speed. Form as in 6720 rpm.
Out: 200 rpm
